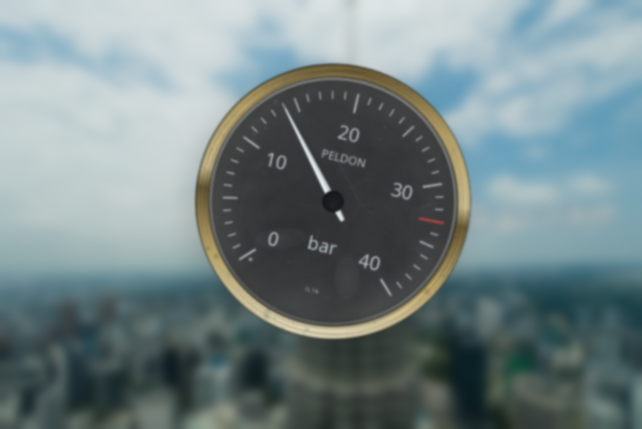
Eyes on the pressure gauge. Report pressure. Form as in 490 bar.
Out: 14 bar
